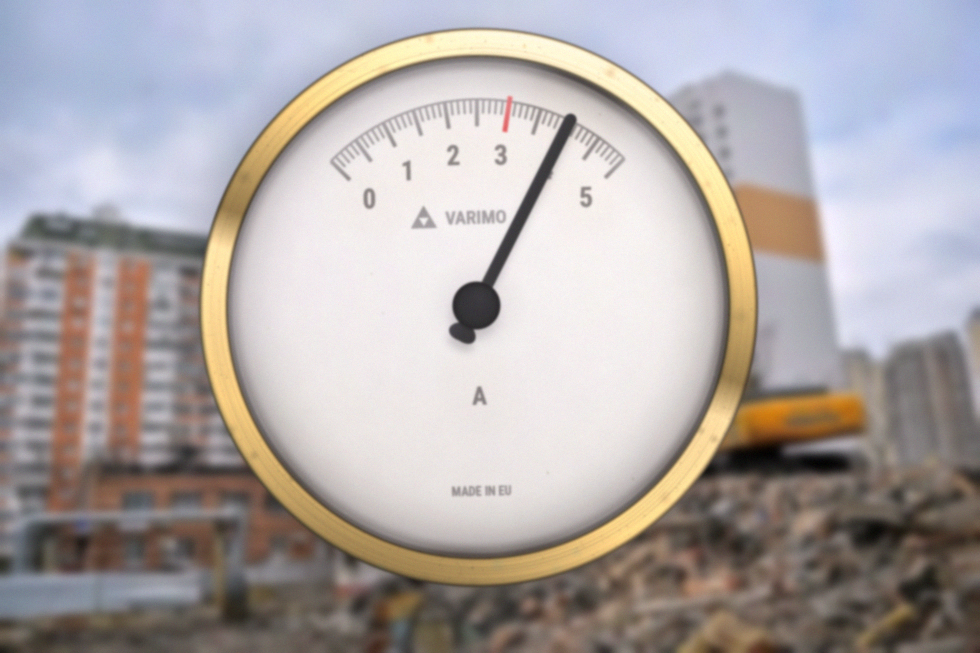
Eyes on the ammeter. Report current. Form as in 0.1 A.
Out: 4 A
